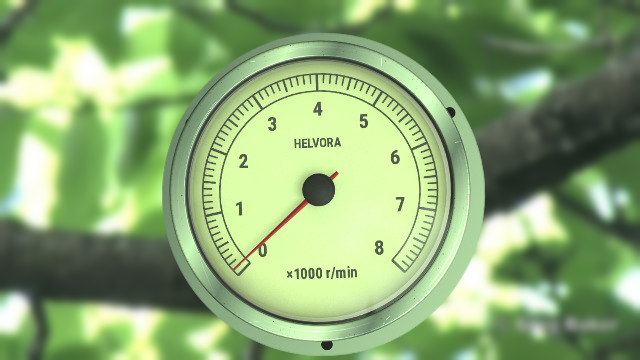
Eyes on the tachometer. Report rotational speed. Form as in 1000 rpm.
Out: 100 rpm
